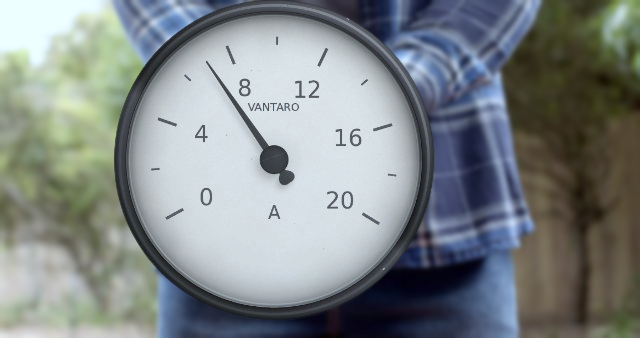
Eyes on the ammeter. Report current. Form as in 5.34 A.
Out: 7 A
